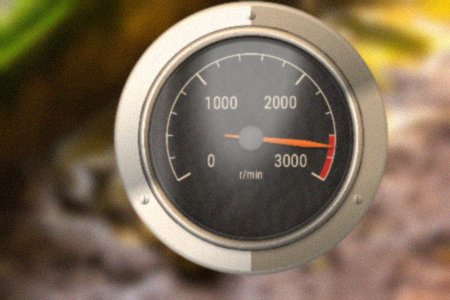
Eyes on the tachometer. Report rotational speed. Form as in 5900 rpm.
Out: 2700 rpm
